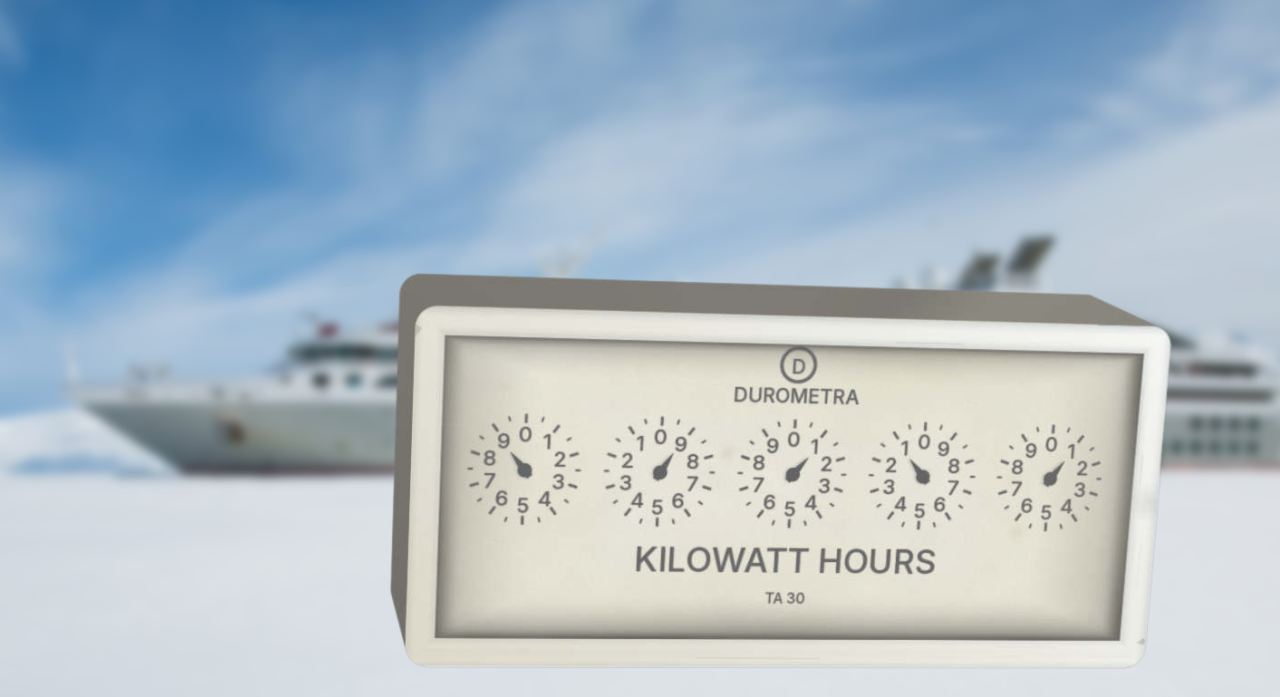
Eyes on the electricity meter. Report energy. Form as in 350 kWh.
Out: 89111 kWh
